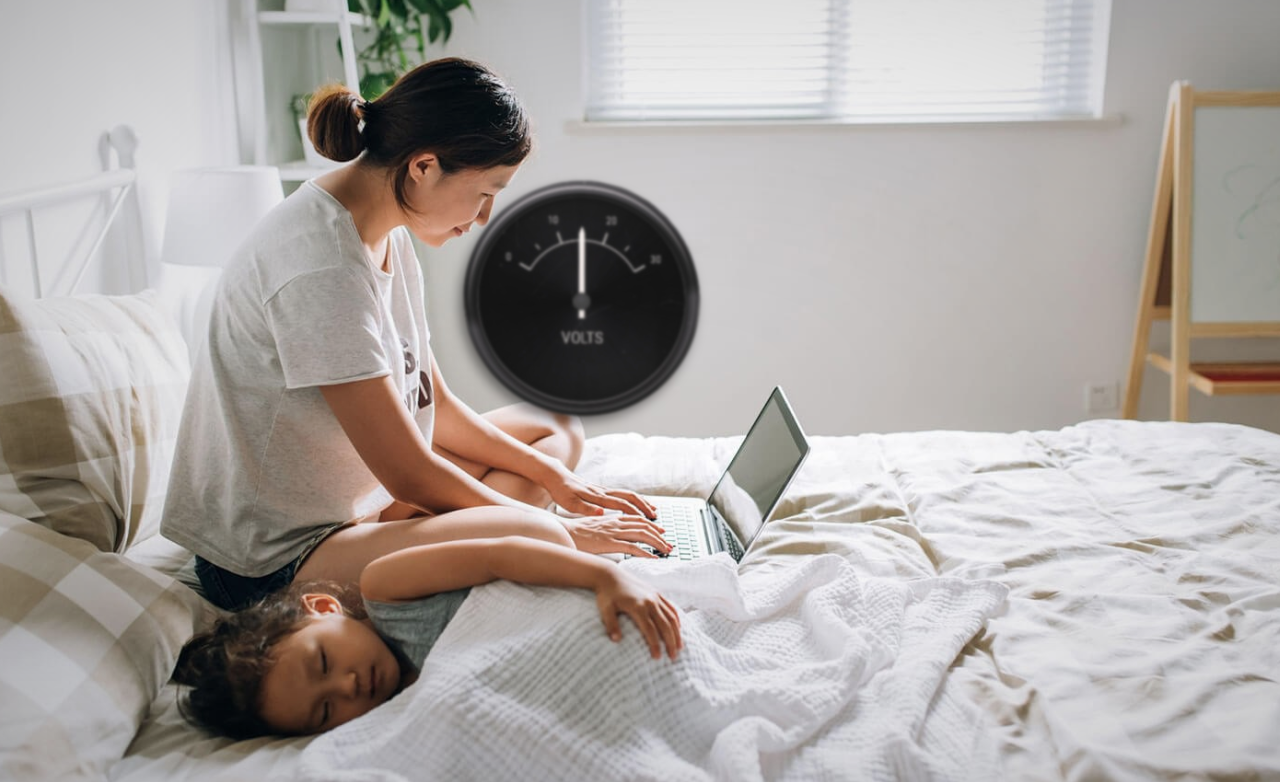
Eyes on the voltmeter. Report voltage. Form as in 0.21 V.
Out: 15 V
